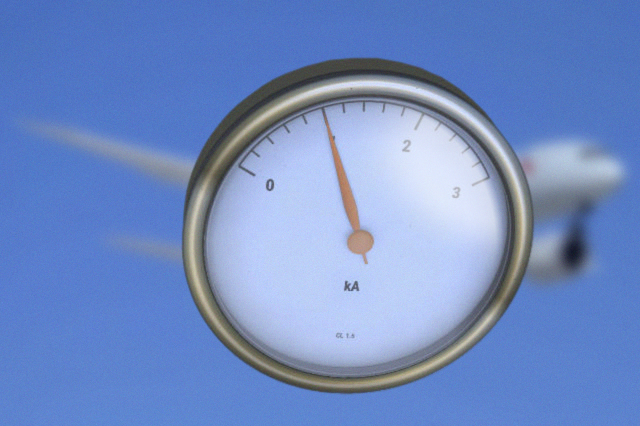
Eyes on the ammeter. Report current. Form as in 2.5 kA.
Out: 1 kA
